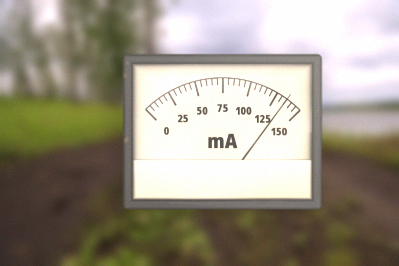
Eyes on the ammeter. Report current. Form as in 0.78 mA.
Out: 135 mA
